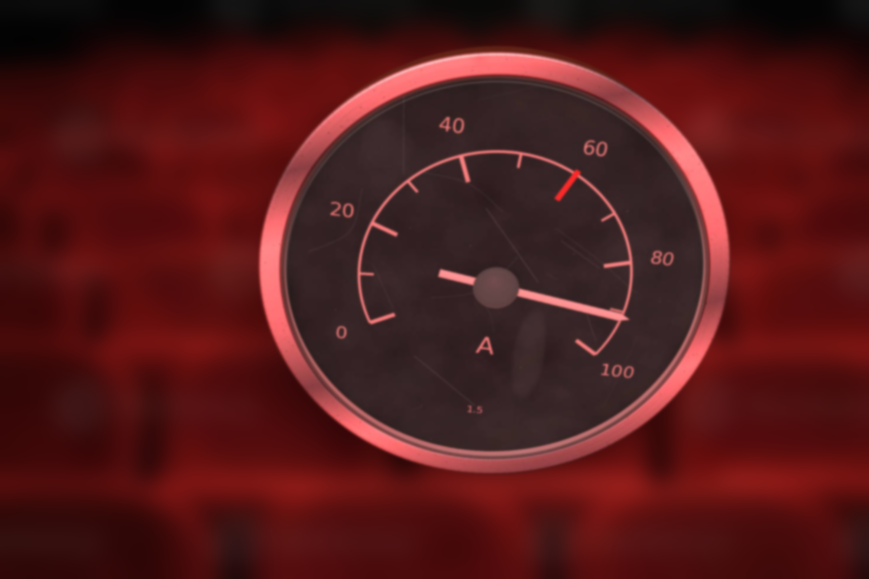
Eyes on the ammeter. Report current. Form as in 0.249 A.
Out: 90 A
